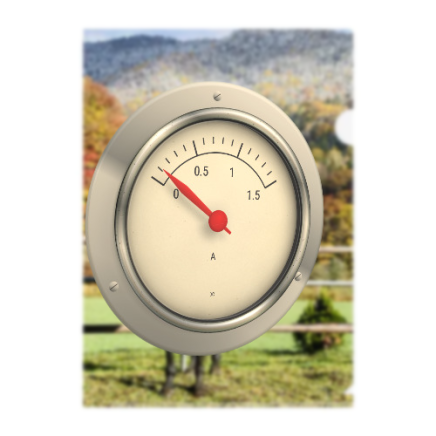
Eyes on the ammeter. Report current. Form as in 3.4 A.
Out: 0.1 A
